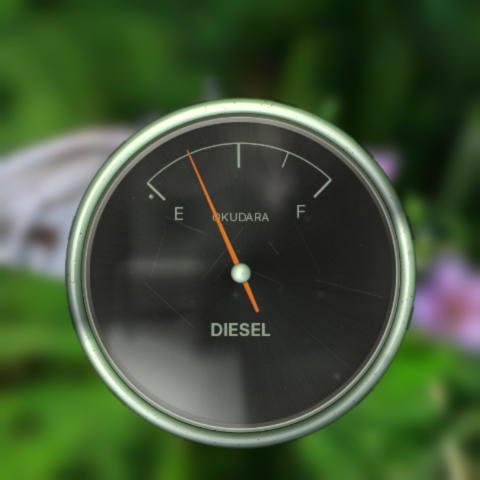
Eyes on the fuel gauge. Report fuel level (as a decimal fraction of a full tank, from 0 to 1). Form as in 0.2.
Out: 0.25
